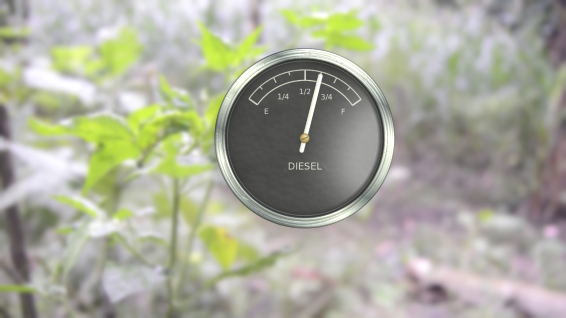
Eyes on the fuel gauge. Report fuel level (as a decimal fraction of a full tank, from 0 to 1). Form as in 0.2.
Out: 0.625
